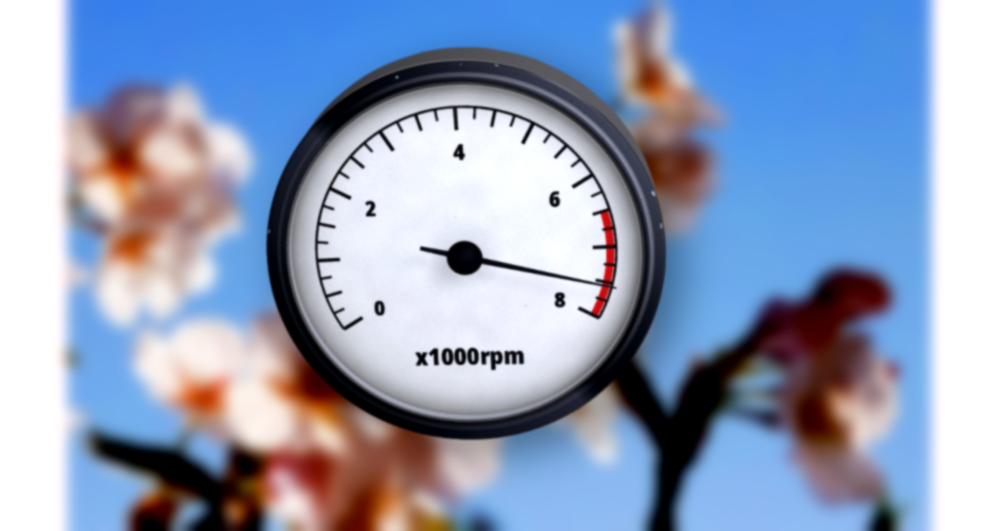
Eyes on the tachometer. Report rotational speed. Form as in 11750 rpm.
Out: 7500 rpm
